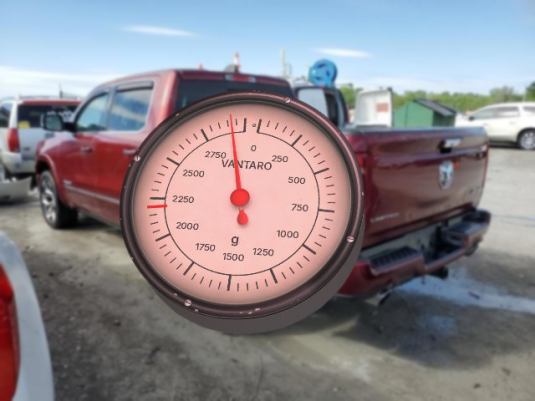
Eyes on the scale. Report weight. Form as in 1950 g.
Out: 2925 g
